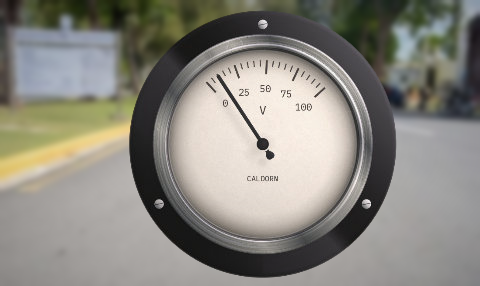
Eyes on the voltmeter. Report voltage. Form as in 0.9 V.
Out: 10 V
